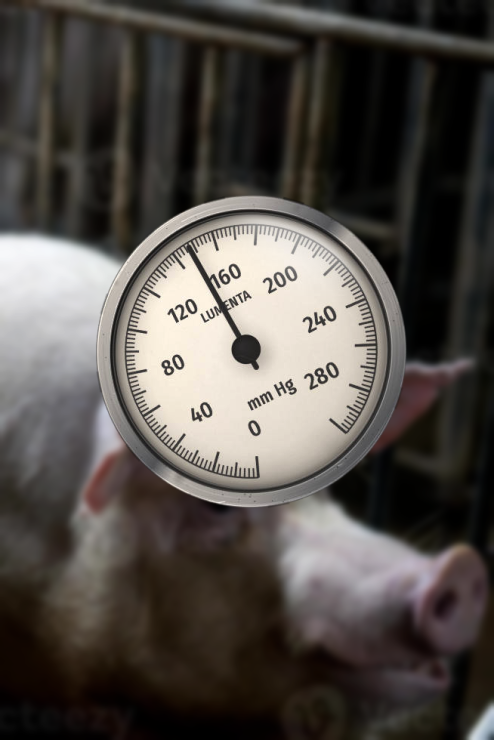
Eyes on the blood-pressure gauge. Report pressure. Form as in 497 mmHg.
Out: 148 mmHg
